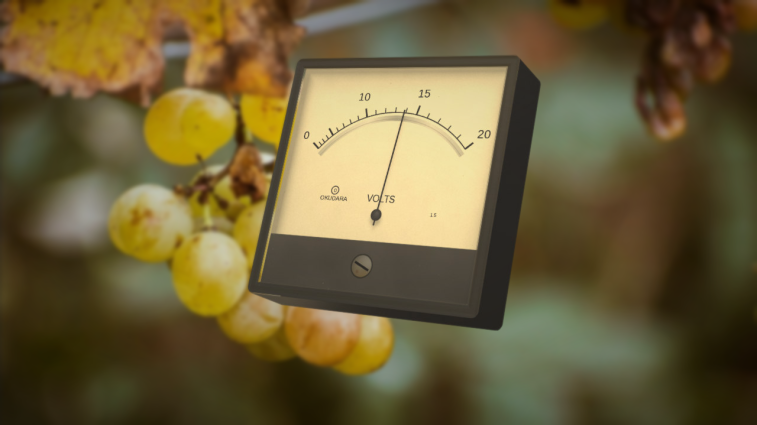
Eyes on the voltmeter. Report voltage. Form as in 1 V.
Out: 14 V
